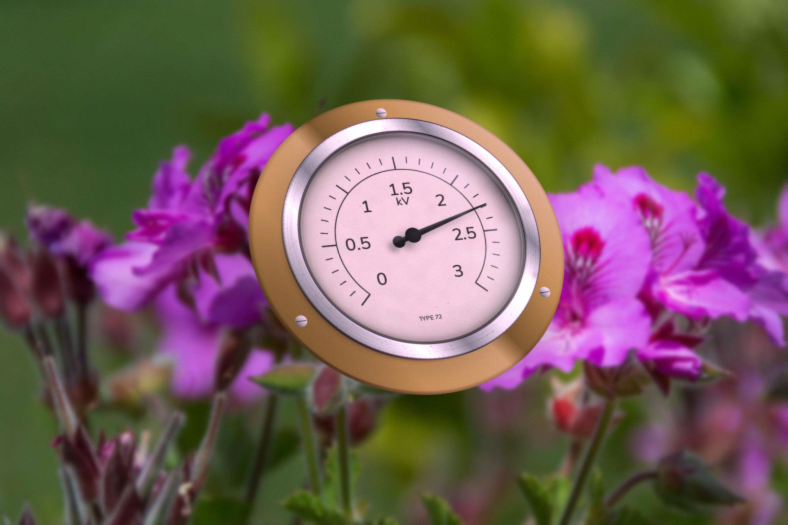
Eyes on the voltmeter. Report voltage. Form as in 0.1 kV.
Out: 2.3 kV
